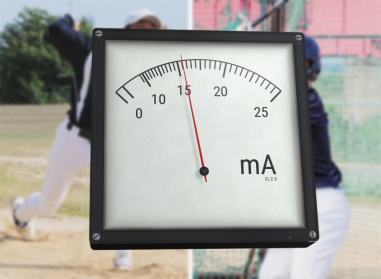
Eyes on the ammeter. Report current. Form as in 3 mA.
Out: 15.5 mA
